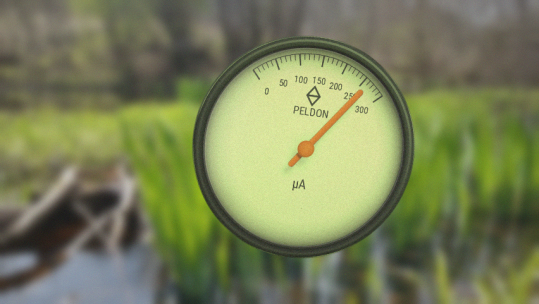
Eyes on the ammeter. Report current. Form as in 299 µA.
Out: 260 µA
